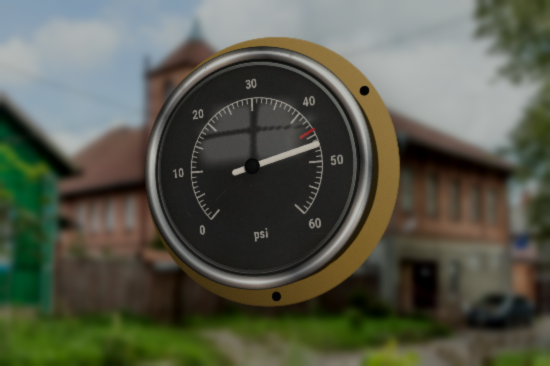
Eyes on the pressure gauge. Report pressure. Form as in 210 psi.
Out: 47 psi
